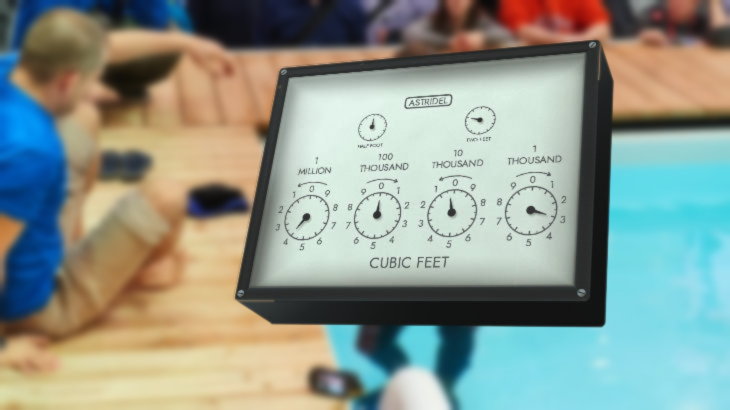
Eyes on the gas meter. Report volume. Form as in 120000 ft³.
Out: 400300 ft³
